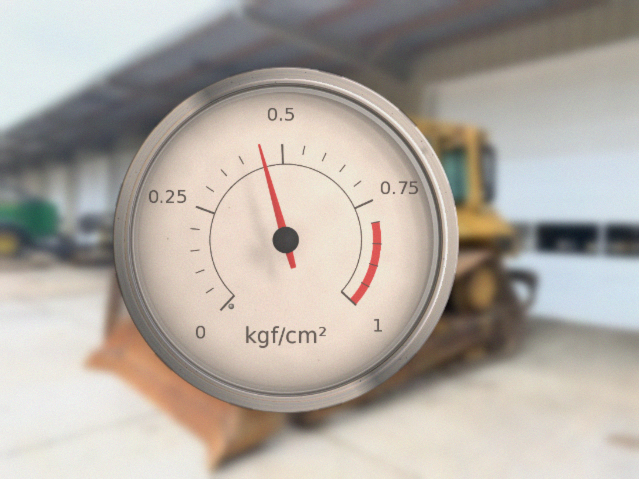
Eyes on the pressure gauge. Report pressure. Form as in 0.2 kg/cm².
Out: 0.45 kg/cm²
